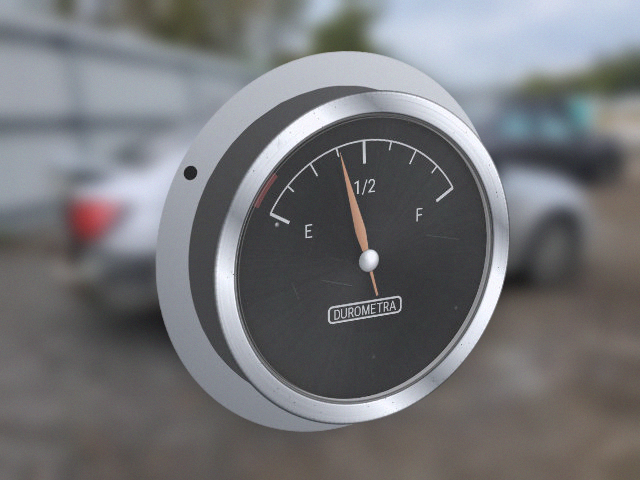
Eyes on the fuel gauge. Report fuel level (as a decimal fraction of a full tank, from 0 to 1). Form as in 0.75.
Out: 0.375
